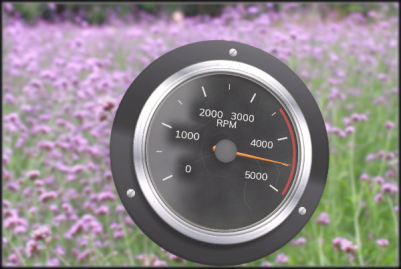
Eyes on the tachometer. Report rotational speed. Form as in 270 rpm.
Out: 4500 rpm
